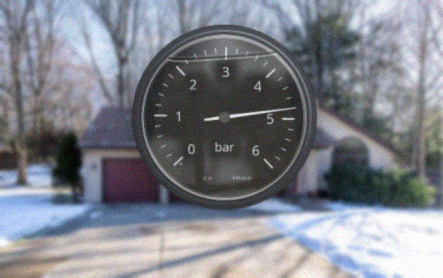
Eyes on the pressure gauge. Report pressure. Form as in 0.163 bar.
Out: 4.8 bar
